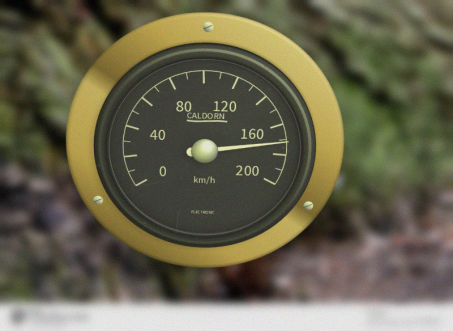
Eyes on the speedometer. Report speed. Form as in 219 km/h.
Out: 170 km/h
